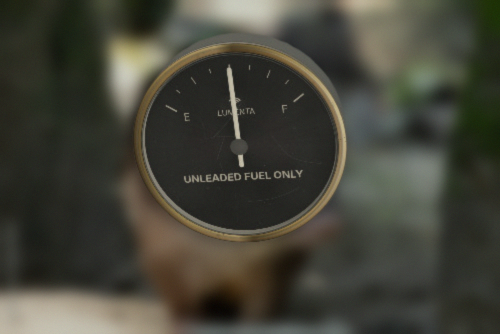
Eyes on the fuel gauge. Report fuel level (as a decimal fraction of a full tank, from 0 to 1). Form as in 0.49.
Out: 0.5
